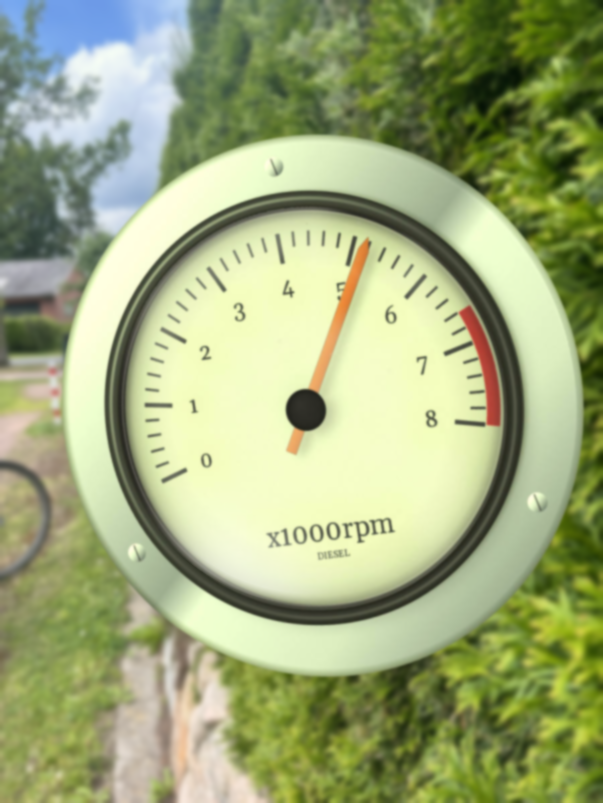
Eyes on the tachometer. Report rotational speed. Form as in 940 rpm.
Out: 5200 rpm
